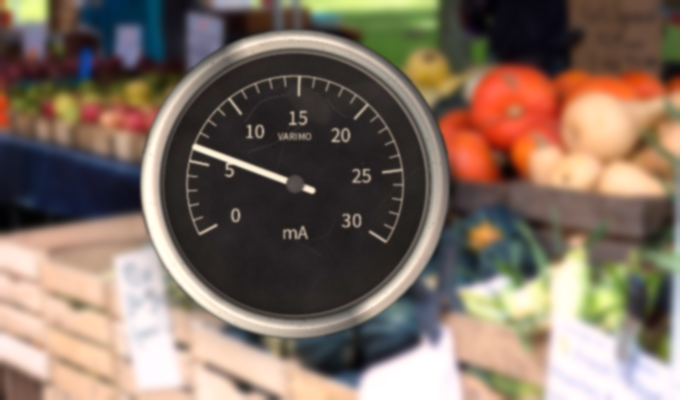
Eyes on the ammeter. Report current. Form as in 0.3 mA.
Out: 6 mA
